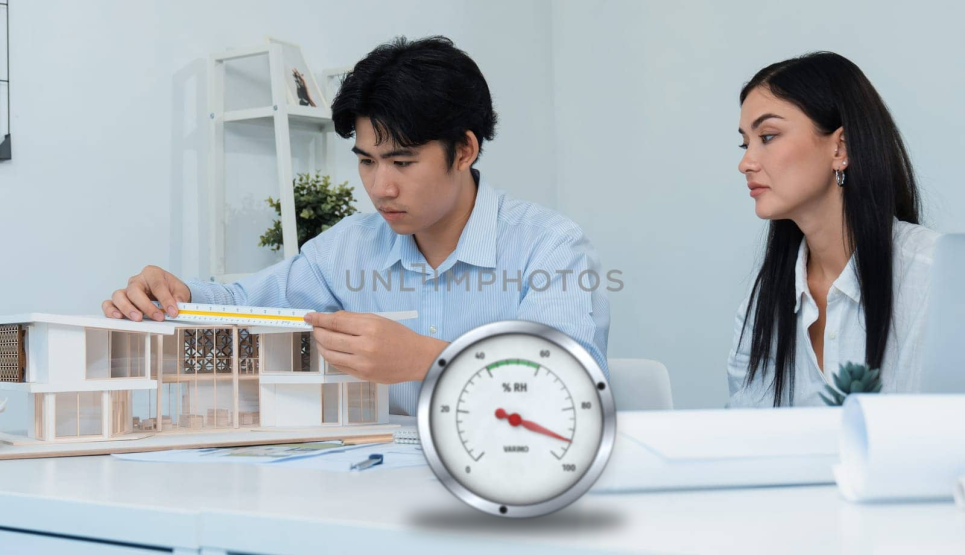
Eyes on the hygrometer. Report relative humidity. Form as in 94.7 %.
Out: 92 %
